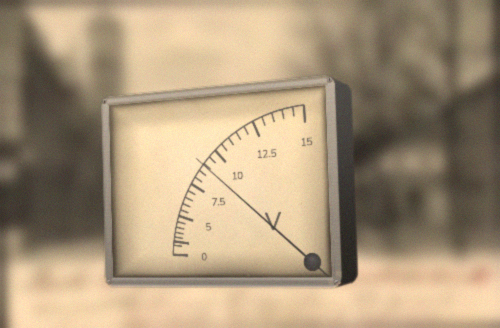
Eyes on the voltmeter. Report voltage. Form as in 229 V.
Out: 9 V
